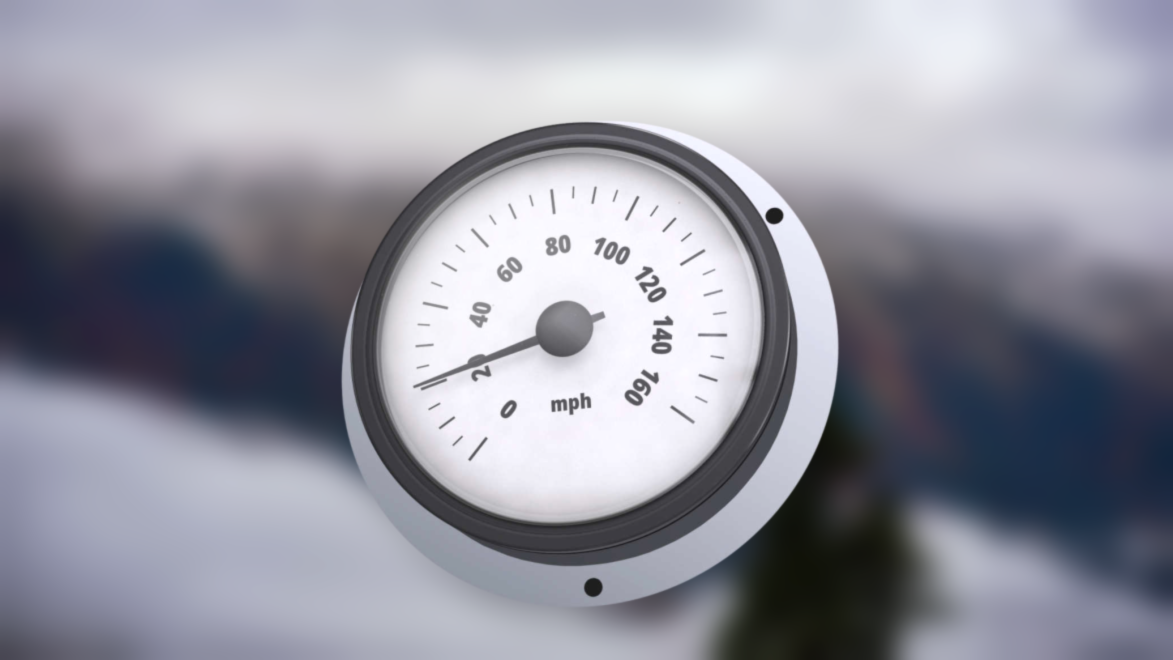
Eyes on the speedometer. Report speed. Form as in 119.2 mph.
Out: 20 mph
